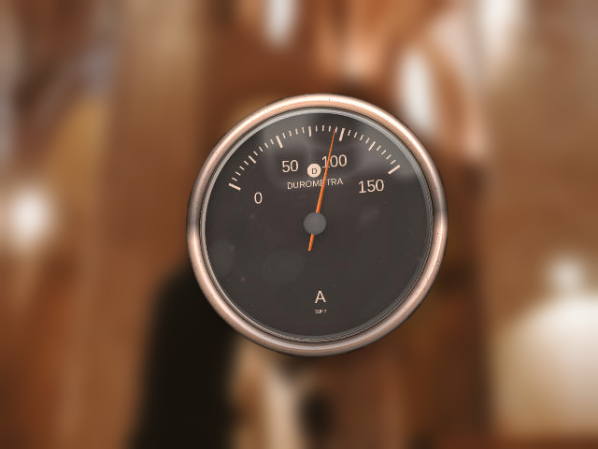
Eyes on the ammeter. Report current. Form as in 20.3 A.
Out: 95 A
